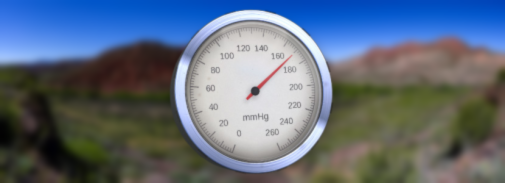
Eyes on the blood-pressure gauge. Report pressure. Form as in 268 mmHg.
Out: 170 mmHg
